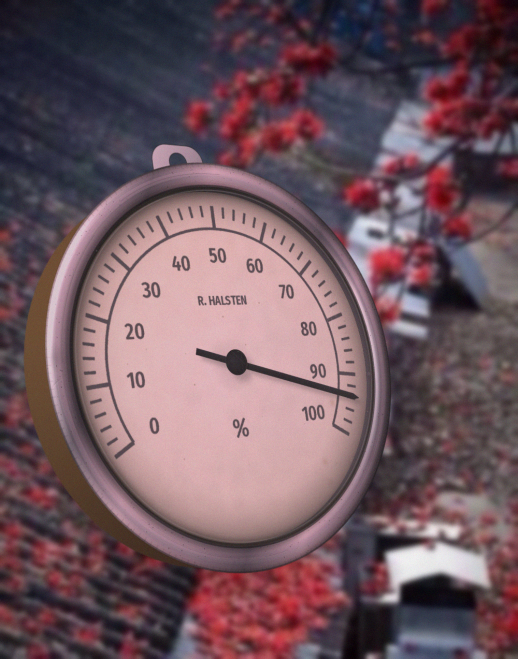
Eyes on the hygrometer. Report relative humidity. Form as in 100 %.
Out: 94 %
